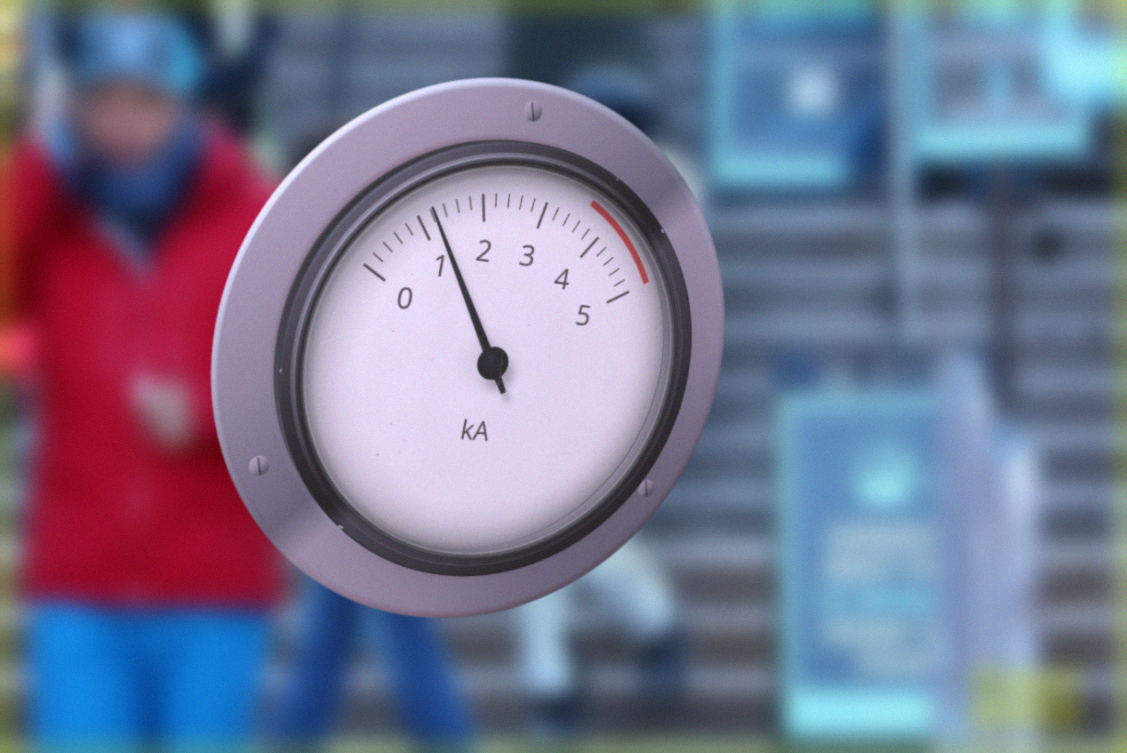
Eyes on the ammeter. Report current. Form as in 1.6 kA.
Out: 1.2 kA
